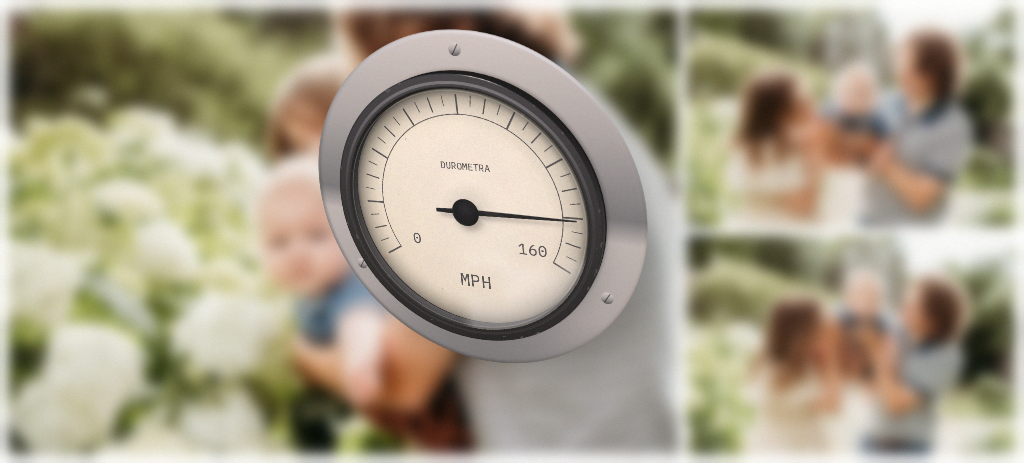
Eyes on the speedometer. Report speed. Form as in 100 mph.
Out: 140 mph
